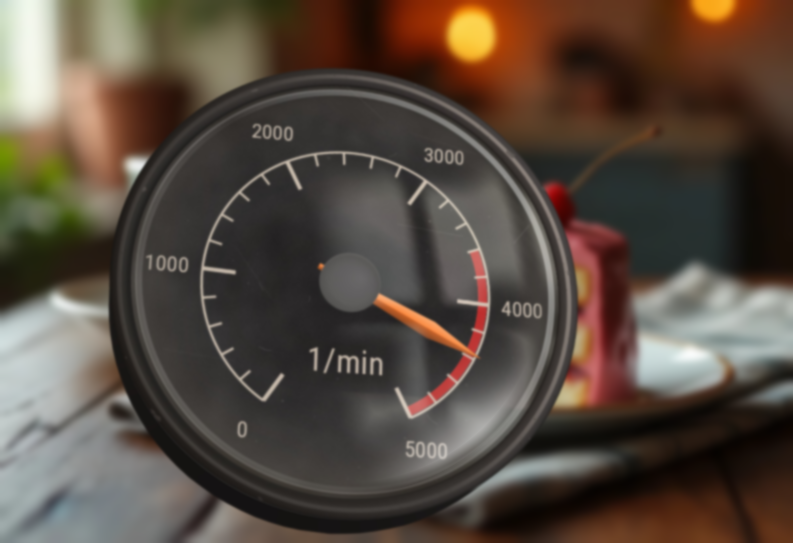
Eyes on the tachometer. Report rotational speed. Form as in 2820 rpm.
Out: 4400 rpm
